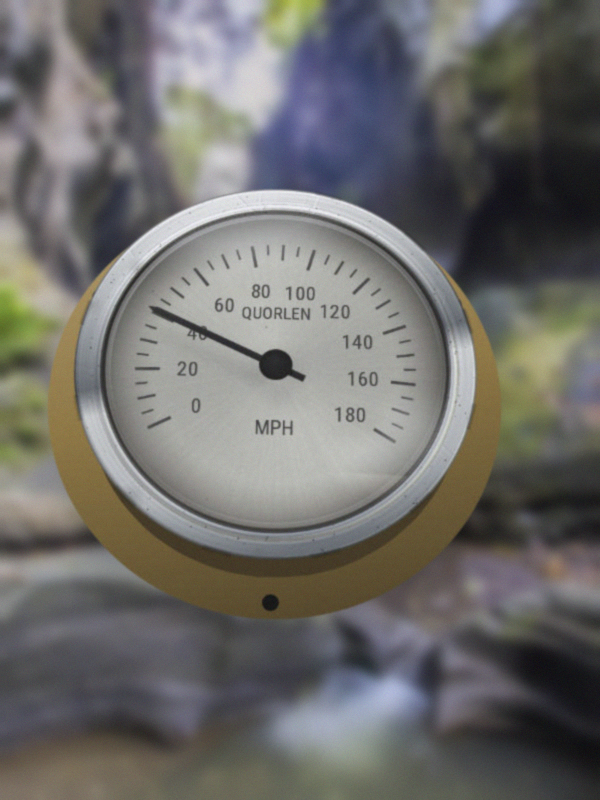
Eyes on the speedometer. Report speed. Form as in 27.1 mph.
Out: 40 mph
